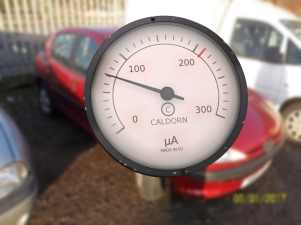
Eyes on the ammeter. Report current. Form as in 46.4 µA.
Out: 70 µA
